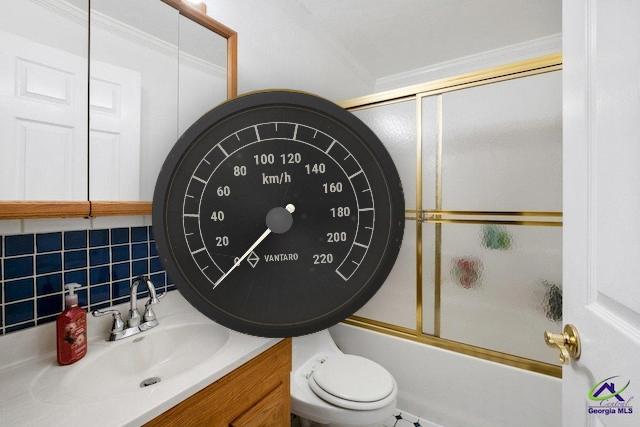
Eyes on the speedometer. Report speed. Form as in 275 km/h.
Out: 0 km/h
